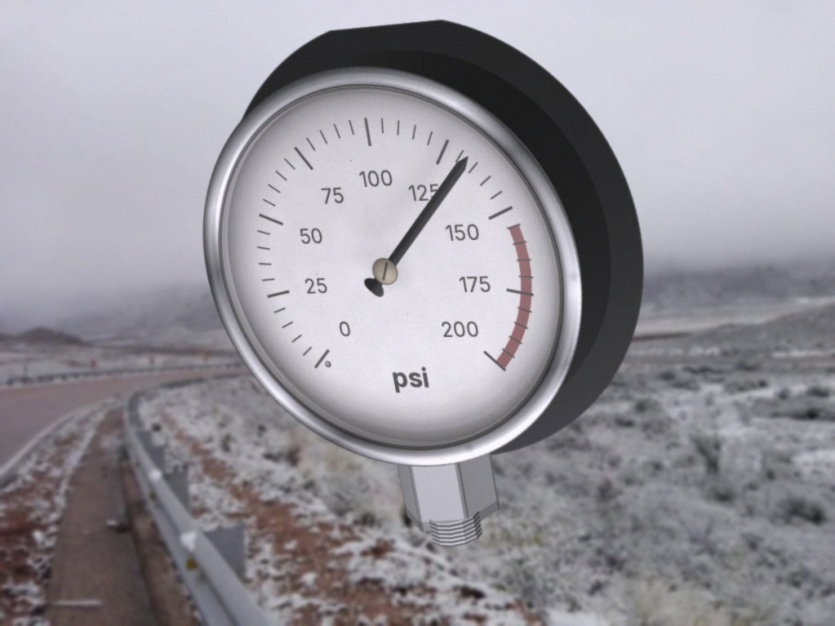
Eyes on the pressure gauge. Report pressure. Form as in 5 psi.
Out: 132.5 psi
